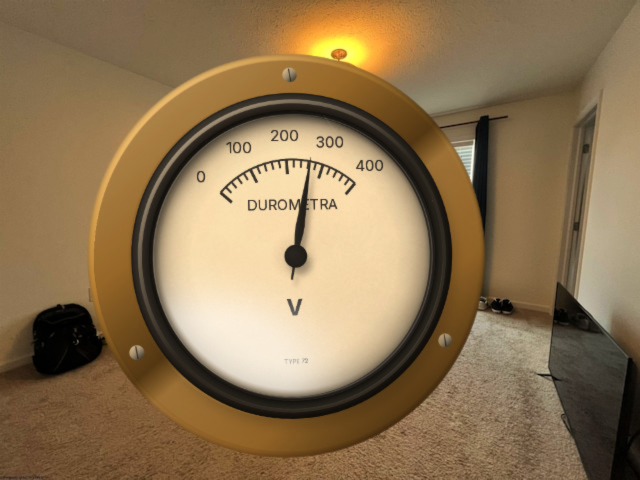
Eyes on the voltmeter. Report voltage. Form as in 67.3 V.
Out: 260 V
